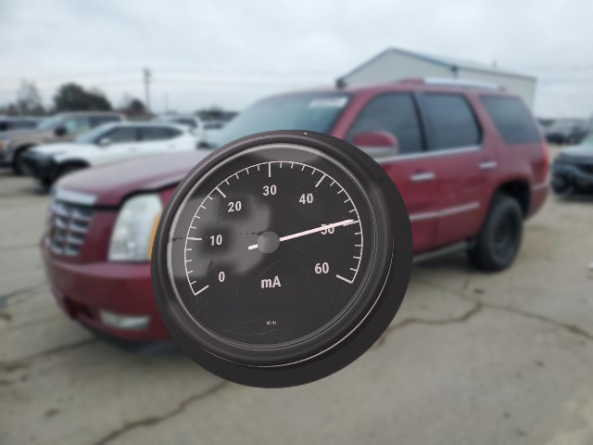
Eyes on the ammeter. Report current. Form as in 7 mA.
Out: 50 mA
